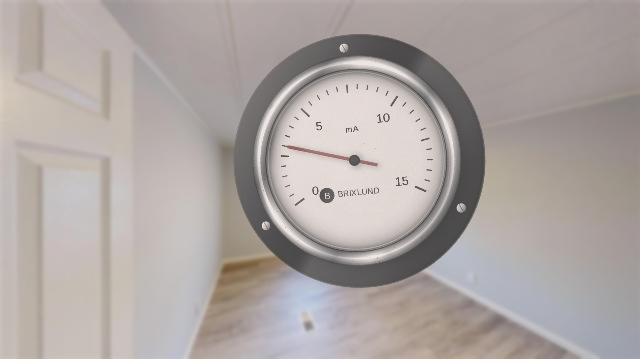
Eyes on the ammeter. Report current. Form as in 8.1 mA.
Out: 3 mA
